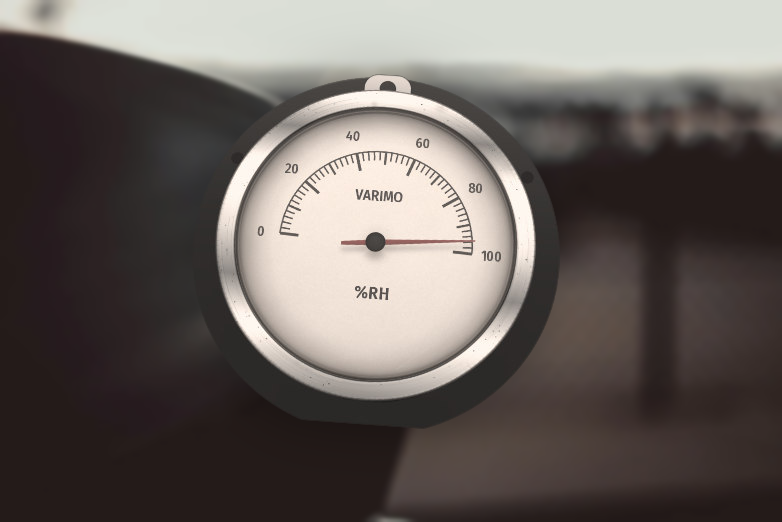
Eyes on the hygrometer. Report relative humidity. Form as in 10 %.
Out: 96 %
